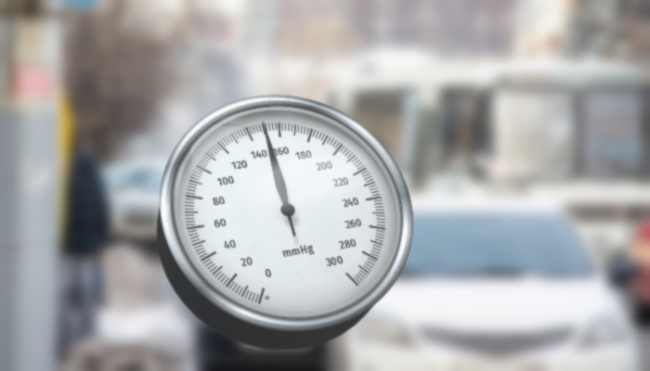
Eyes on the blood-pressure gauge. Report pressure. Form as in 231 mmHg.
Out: 150 mmHg
